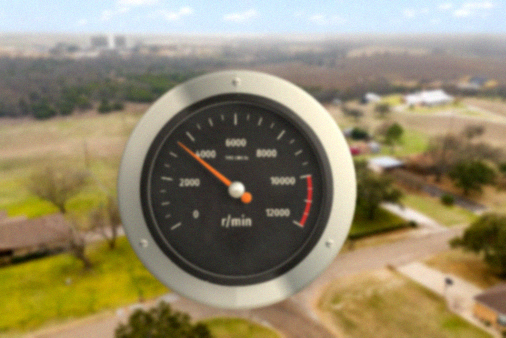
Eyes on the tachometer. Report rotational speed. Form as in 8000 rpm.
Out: 3500 rpm
